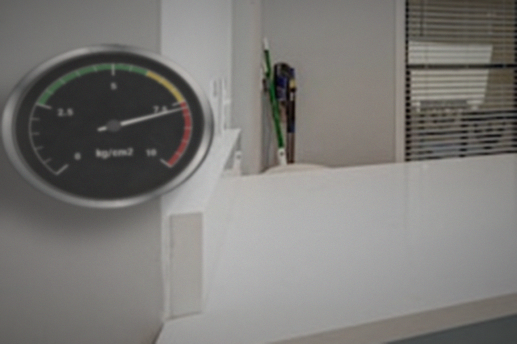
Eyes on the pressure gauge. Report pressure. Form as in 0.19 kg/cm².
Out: 7.75 kg/cm²
